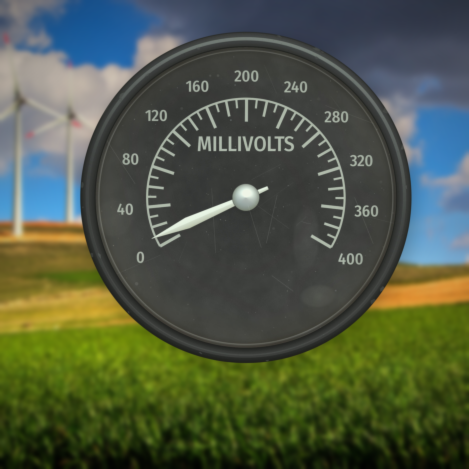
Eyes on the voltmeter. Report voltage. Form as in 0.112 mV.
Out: 10 mV
